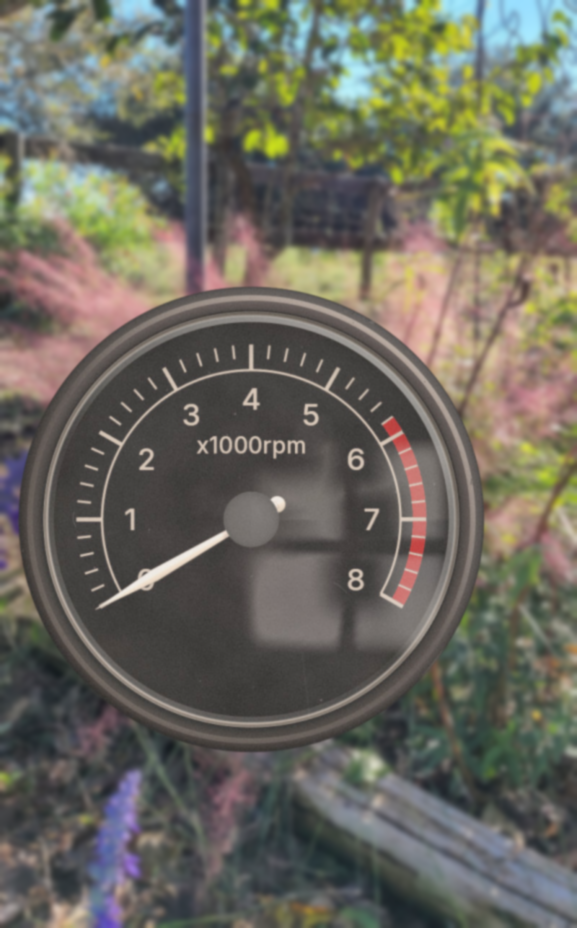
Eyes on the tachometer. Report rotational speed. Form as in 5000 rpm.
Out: 0 rpm
